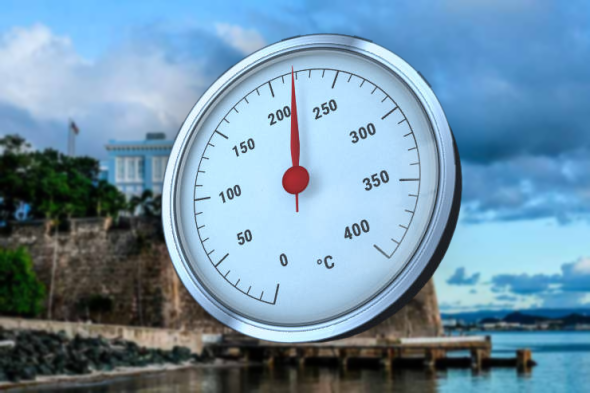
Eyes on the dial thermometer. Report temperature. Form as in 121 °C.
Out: 220 °C
